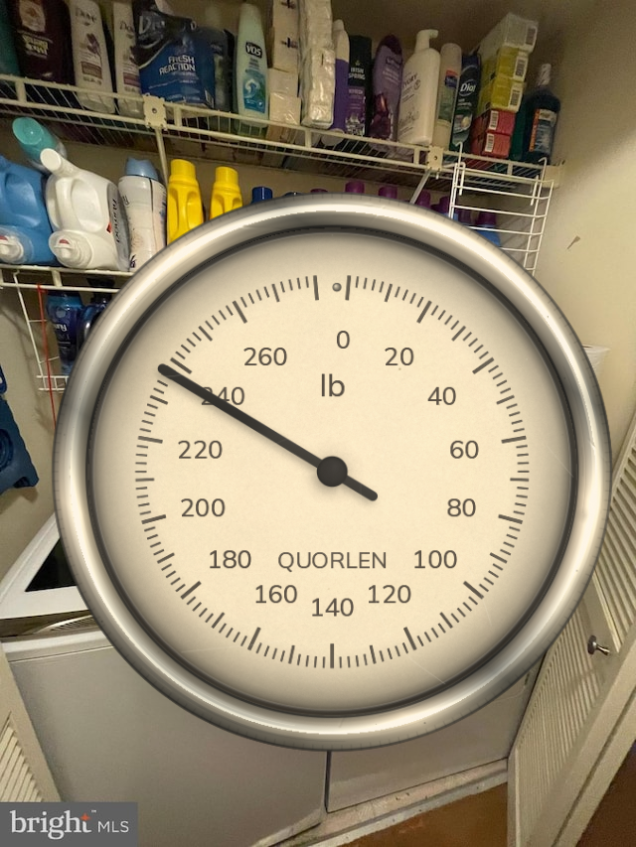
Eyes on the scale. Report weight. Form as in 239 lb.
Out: 237 lb
